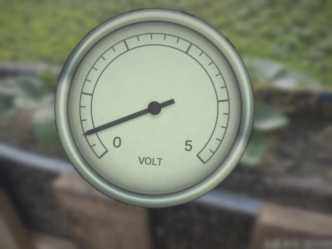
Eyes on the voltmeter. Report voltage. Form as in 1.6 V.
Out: 0.4 V
